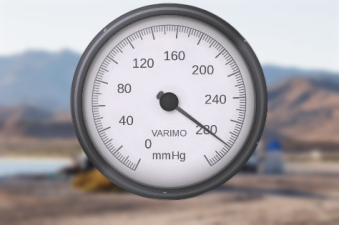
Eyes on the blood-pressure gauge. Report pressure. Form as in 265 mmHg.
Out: 280 mmHg
